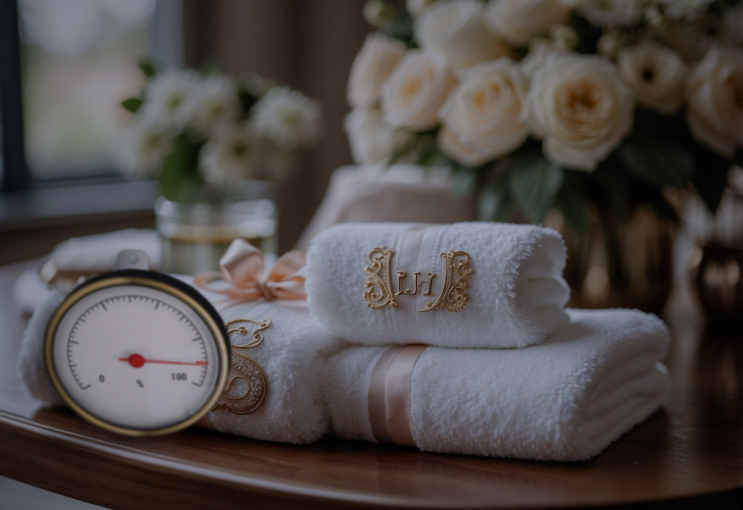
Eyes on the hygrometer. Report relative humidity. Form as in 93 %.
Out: 90 %
